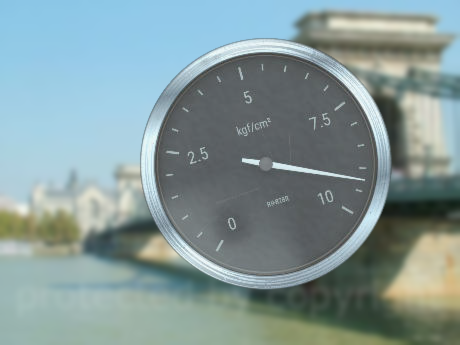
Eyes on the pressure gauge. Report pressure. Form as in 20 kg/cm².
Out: 9.25 kg/cm²
